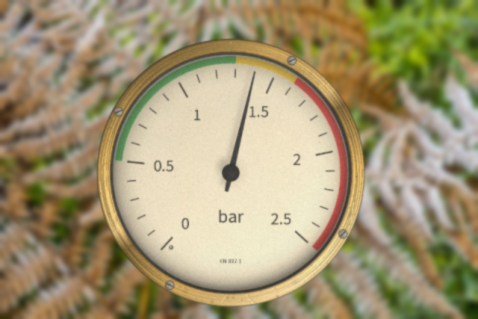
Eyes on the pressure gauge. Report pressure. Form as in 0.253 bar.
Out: 1.4 bar
